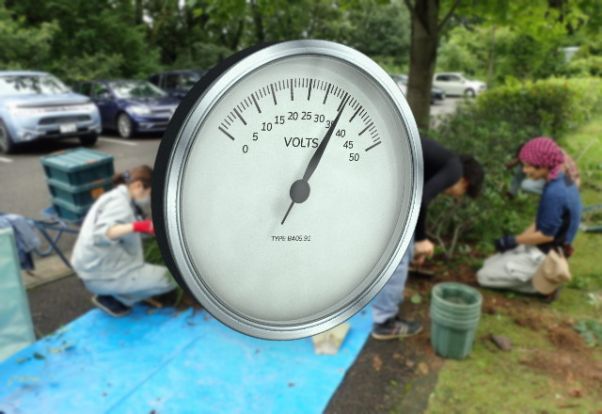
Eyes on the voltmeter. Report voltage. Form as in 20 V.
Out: 35 V
